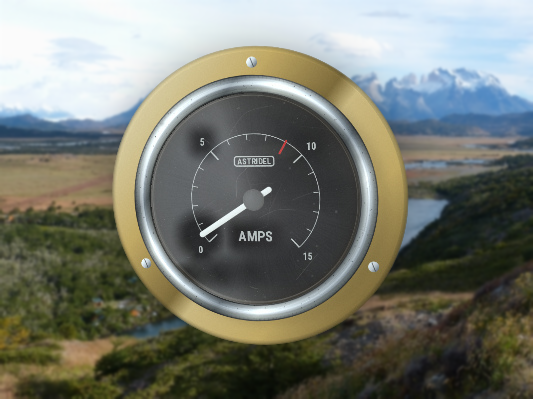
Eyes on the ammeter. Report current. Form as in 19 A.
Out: 0.5 A
